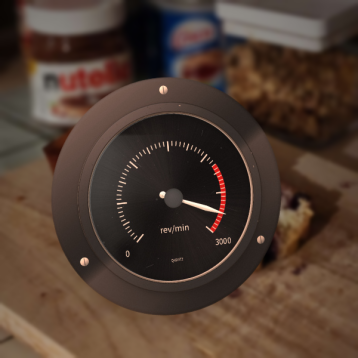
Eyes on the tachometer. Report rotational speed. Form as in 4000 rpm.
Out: 2750 rpm
